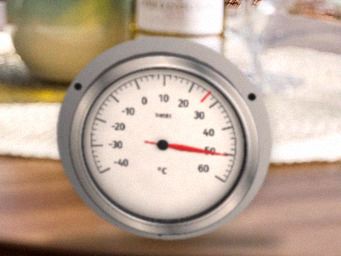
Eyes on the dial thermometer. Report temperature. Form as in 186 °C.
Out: 50 °C
